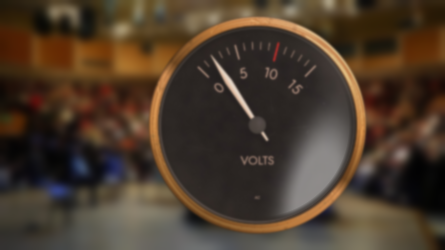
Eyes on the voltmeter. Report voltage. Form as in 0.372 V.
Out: 2 V
